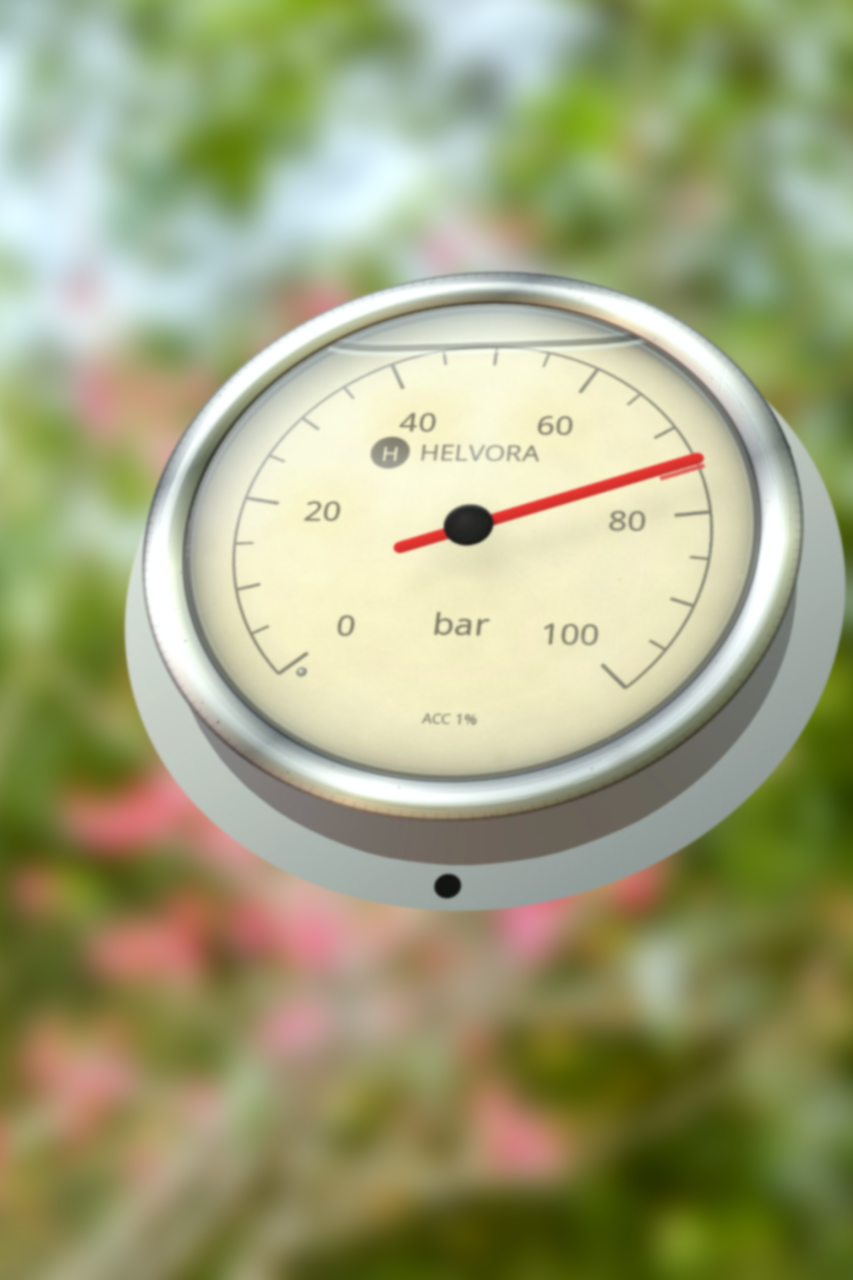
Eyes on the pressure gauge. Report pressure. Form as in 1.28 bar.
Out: 75 bar
